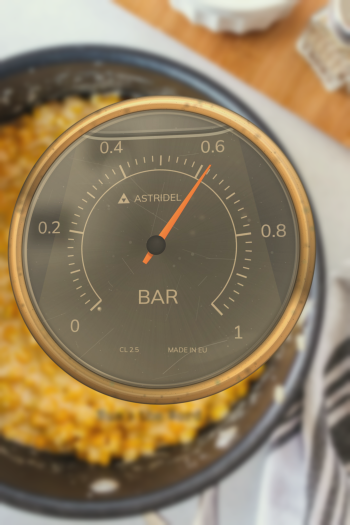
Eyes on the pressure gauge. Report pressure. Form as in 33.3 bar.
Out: 0.62 bar
